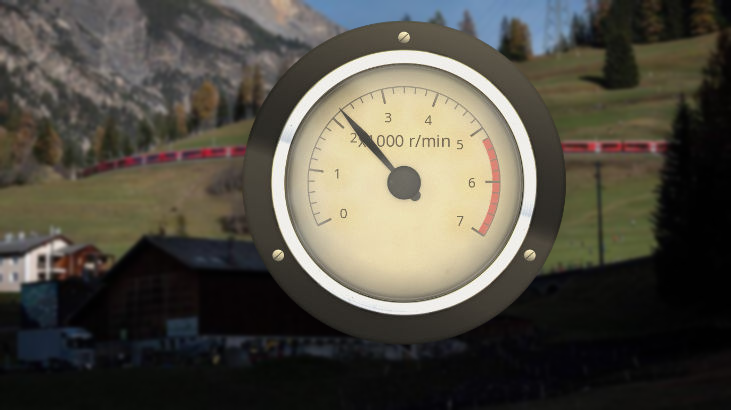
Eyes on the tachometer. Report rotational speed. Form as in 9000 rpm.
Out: 2200 rpm
